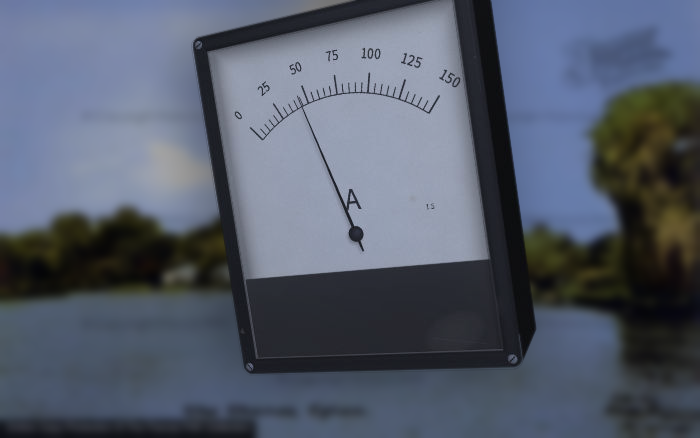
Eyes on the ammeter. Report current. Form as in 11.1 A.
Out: 45 A
